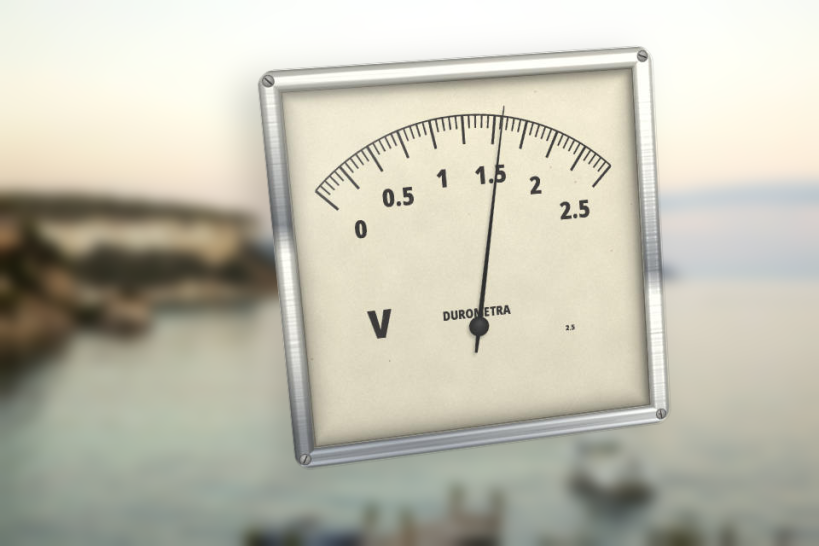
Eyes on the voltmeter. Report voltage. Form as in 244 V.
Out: 1.55 V
